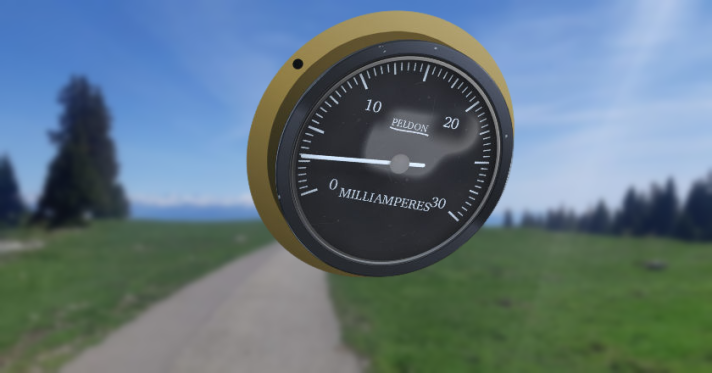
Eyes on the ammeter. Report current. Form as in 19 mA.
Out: 3 mA
